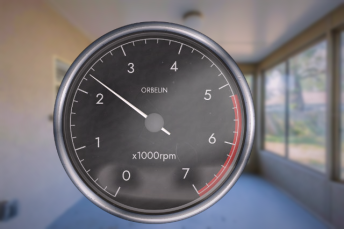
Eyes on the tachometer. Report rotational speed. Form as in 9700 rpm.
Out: 2300 rpm
